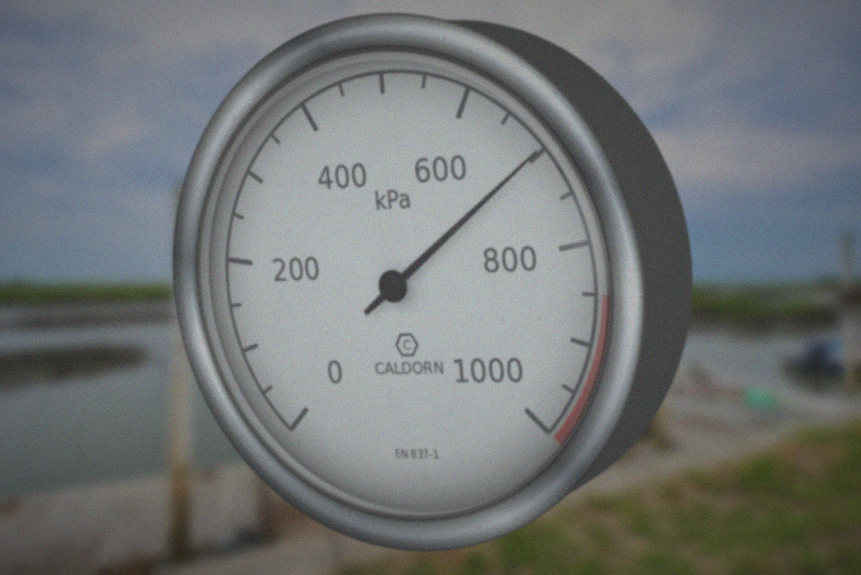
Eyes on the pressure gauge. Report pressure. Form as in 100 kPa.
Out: 700 kPa
